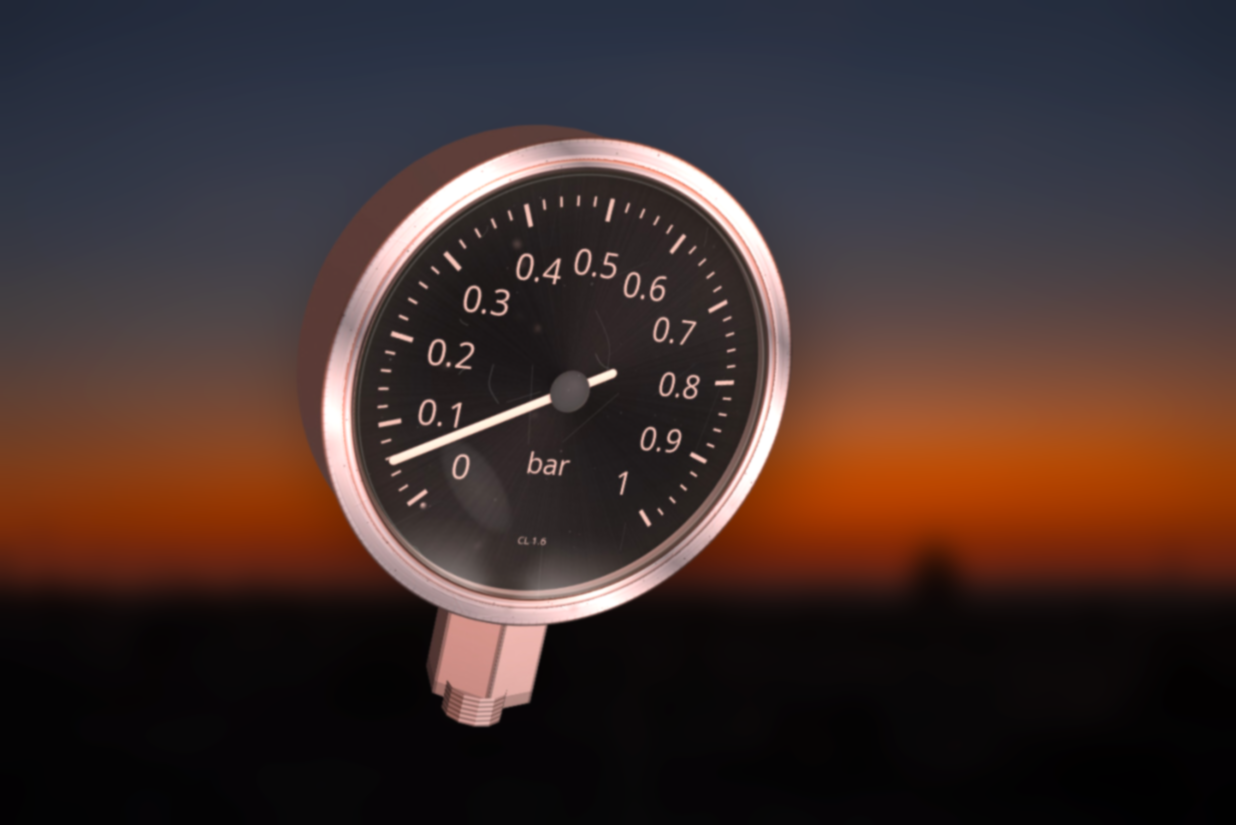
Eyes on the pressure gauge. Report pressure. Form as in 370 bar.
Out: 0.06 bar
